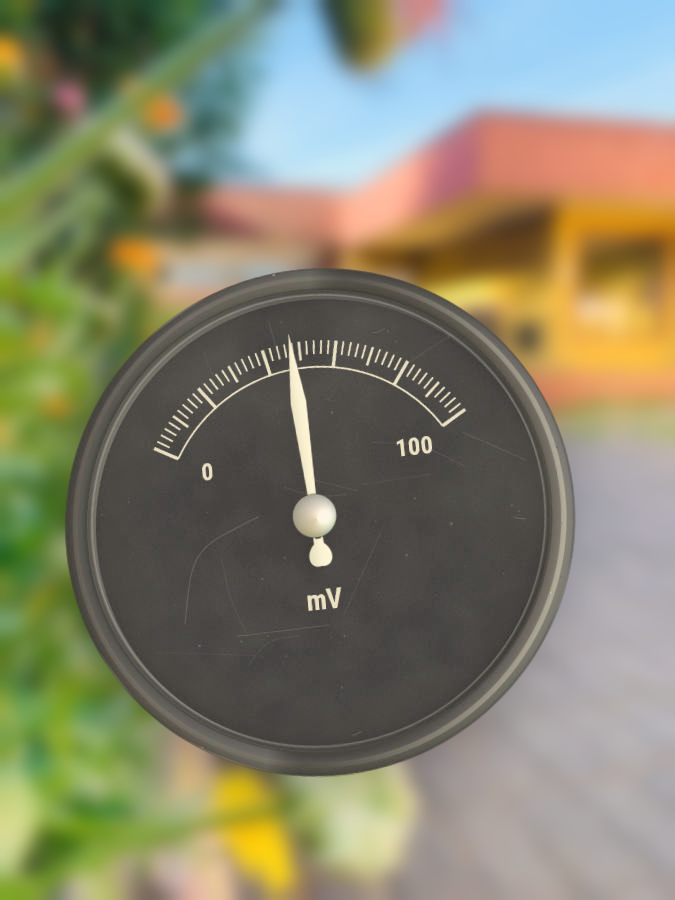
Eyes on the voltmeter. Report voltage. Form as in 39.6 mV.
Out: 48 mV
